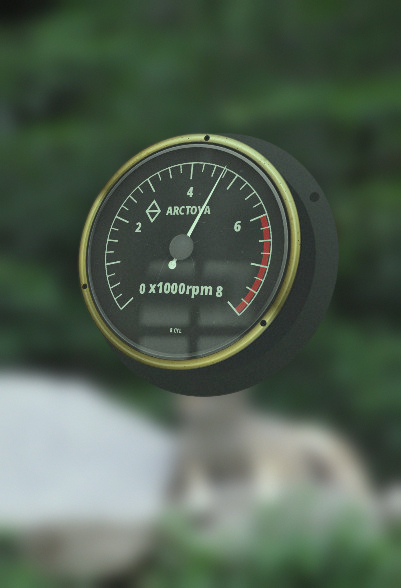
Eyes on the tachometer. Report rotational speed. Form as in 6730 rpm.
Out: 4750 rpm
